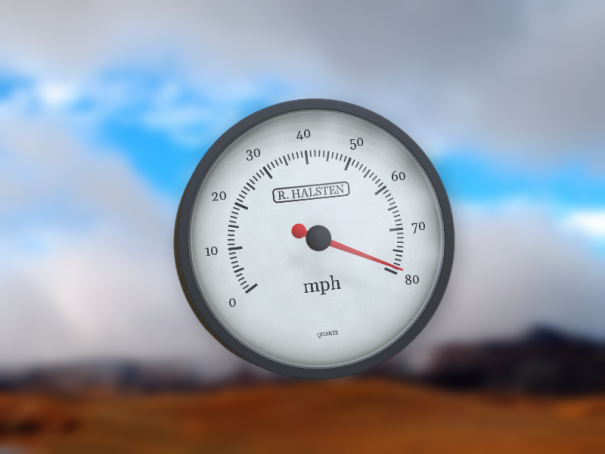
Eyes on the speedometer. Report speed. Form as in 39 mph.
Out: 79 mph
